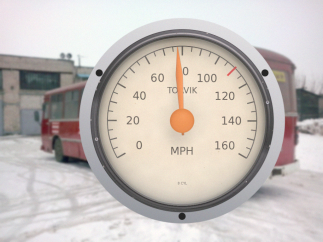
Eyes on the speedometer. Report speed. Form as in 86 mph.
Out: 77.5 mph
